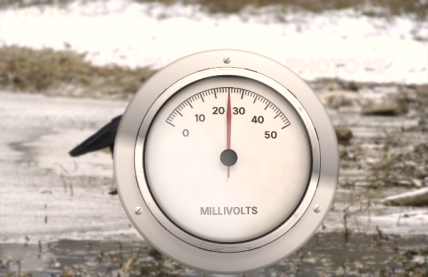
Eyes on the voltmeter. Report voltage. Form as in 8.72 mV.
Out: 25 mV
